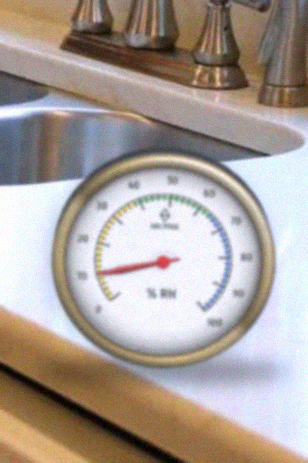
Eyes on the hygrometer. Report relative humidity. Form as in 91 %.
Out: 10 %
